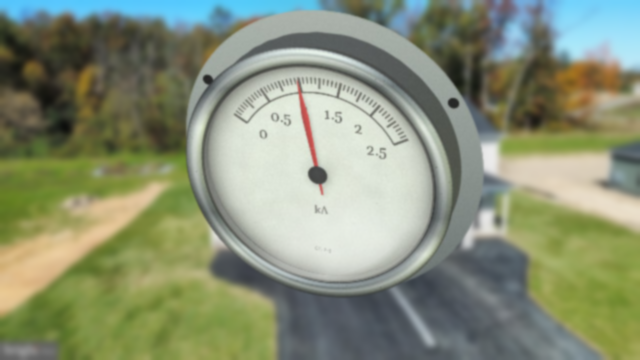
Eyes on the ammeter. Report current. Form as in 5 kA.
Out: 1 kA
